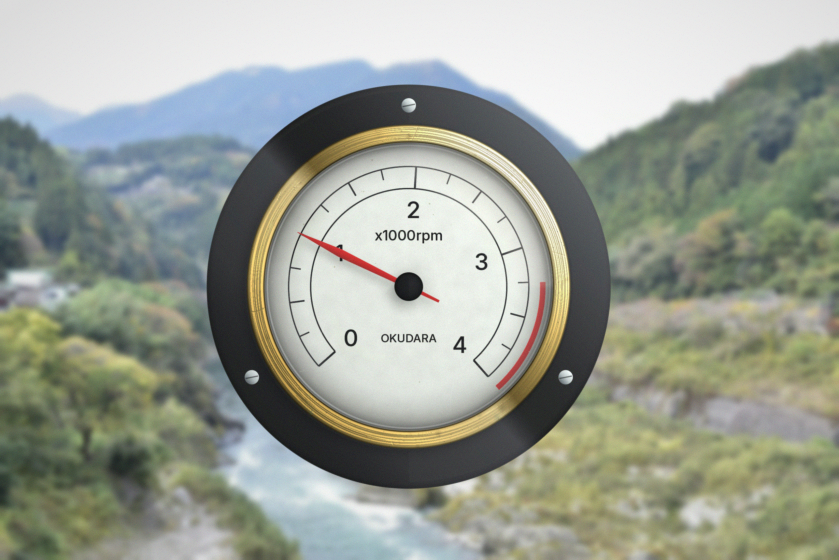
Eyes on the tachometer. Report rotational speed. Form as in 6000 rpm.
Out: 1000 rpm
